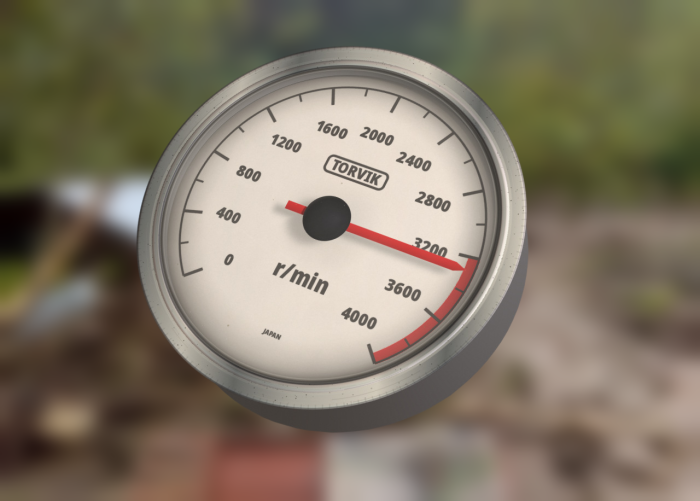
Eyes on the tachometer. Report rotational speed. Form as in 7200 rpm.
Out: 3300 rpm
